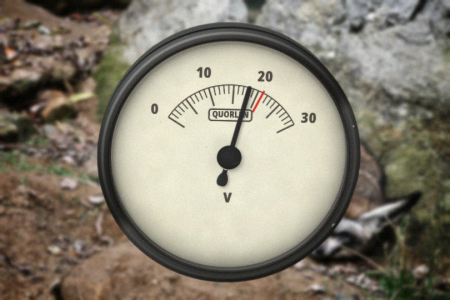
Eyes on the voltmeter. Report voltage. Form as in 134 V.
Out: 18 V
